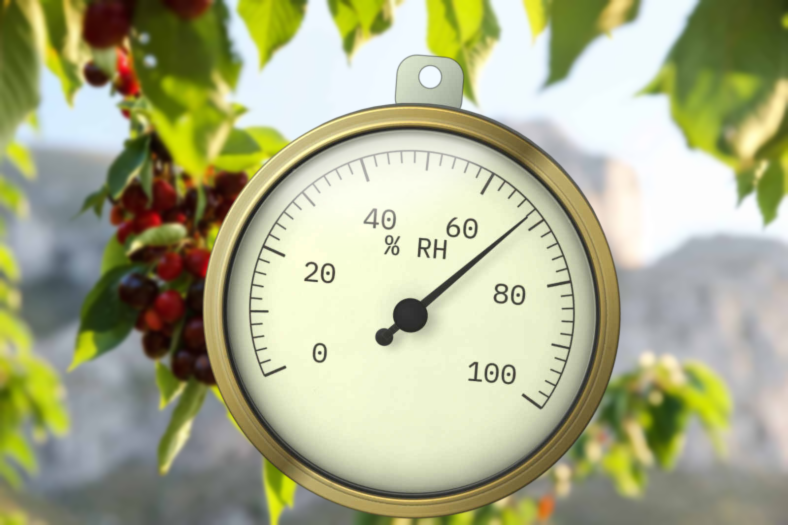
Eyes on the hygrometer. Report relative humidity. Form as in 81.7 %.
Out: 68 %
